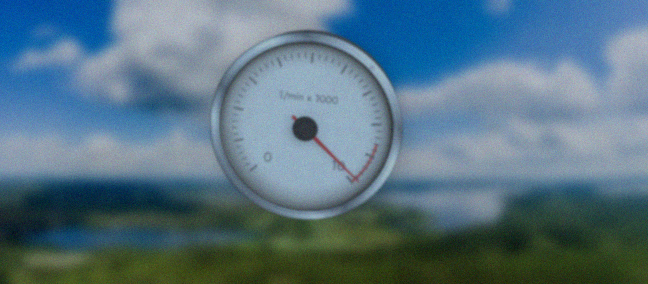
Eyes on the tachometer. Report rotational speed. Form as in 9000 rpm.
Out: 9800 rpm
